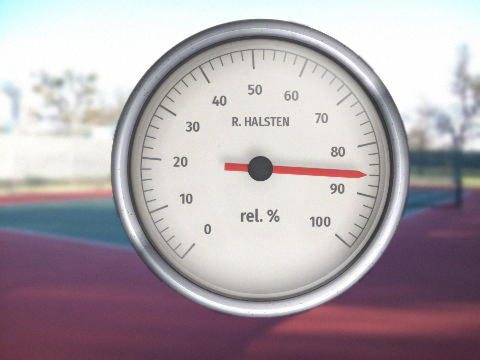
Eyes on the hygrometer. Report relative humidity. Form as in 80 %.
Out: 86 %
